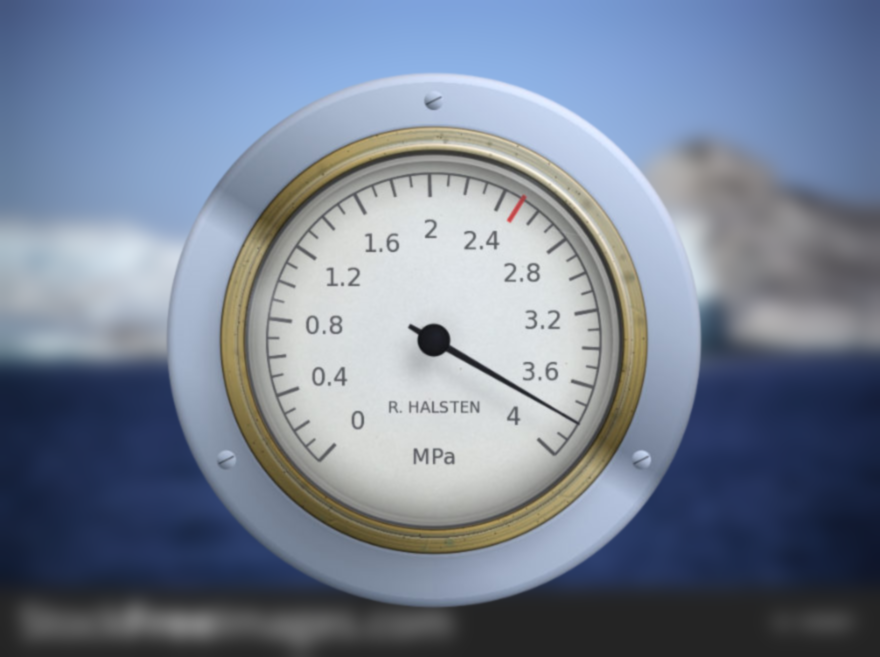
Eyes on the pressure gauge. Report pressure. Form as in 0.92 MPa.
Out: 3.8 MPa
